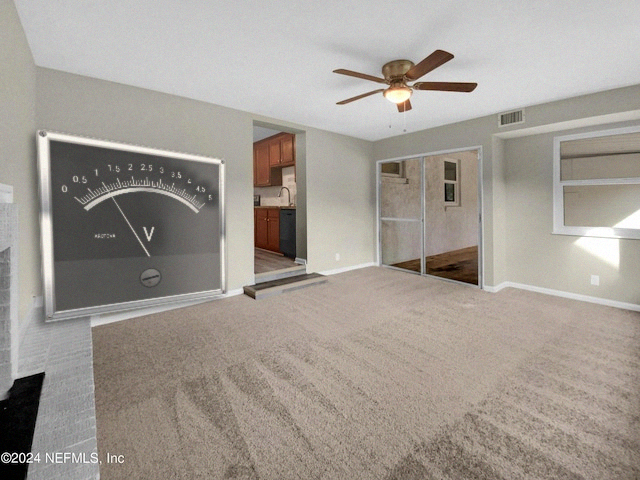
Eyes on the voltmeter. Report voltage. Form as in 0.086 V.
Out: 1 V
